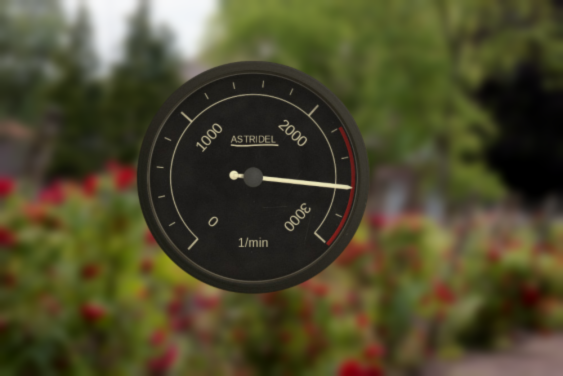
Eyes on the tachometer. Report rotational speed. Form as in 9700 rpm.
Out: 2600 rpm
